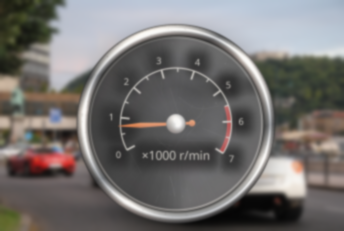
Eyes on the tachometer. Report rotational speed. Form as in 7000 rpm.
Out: 750 rpm
